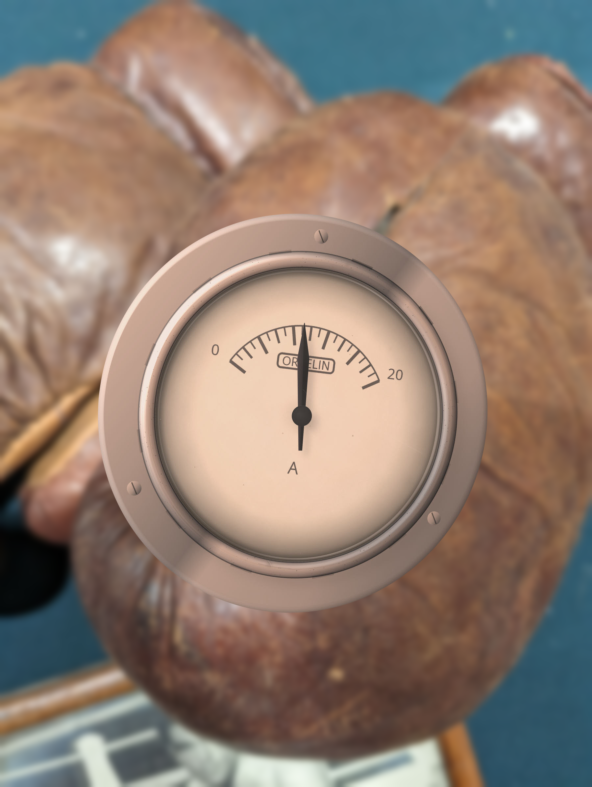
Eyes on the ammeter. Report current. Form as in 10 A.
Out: 9 A
